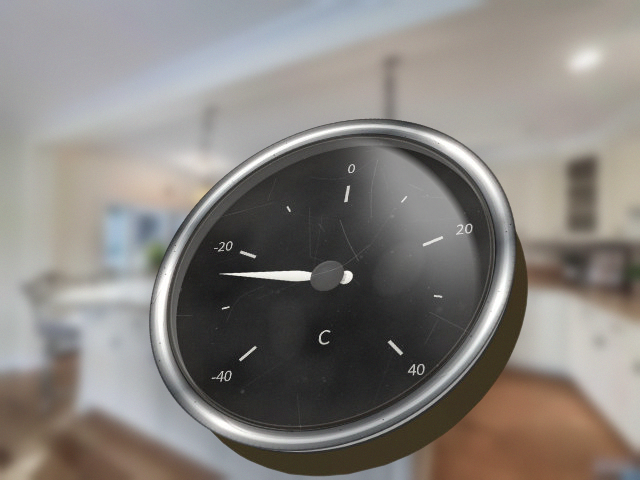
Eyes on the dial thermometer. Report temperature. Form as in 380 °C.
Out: -25 °C
